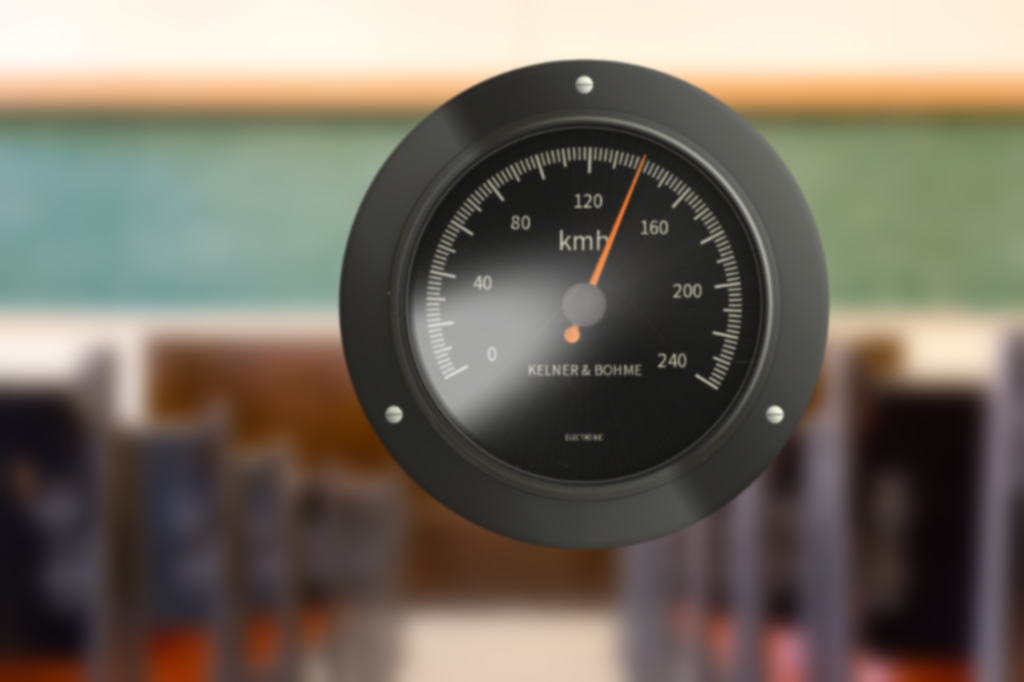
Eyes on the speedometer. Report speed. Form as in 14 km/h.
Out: 140 km/h
